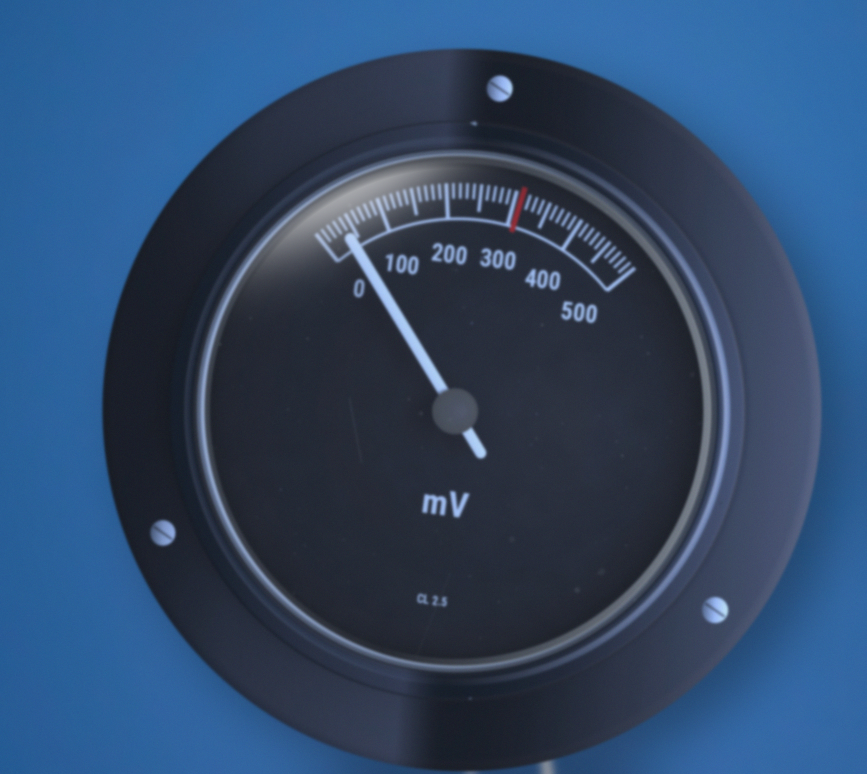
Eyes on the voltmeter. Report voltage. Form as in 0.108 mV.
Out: 40 mV
